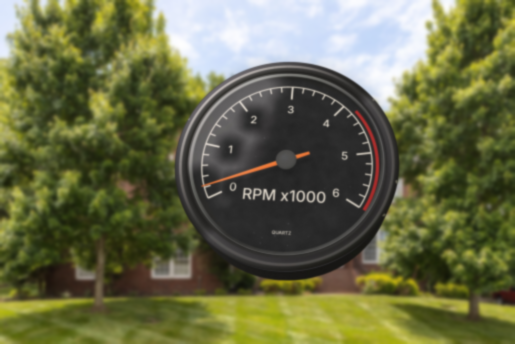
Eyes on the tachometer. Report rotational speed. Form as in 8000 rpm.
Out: 200 rpm
